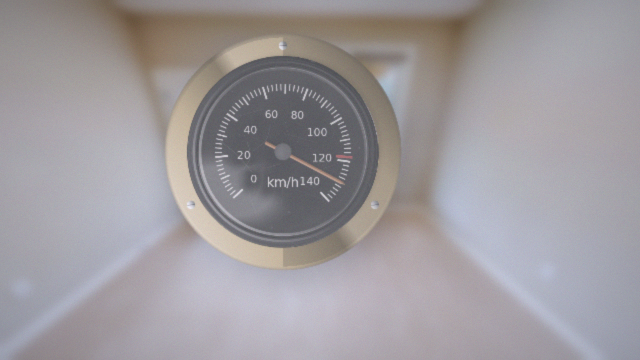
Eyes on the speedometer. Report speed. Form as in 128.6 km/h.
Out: 130 km/h
